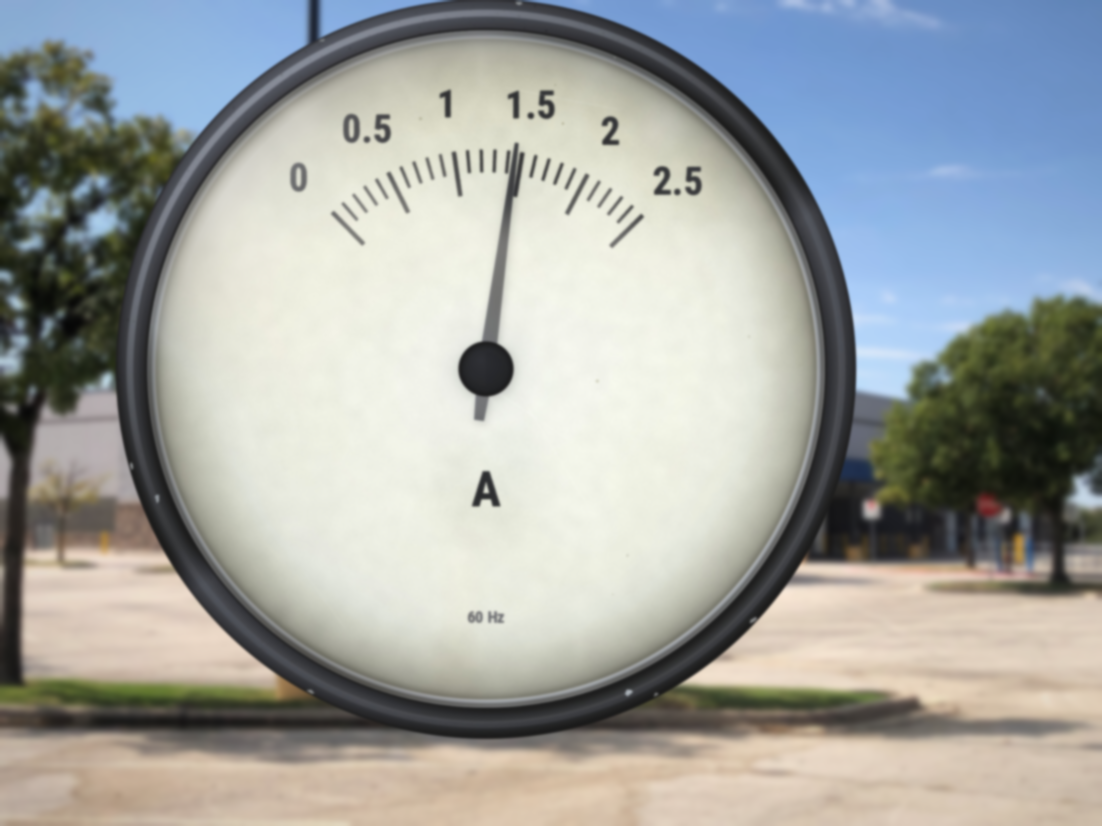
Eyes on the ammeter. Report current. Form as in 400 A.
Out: 1.45 A
